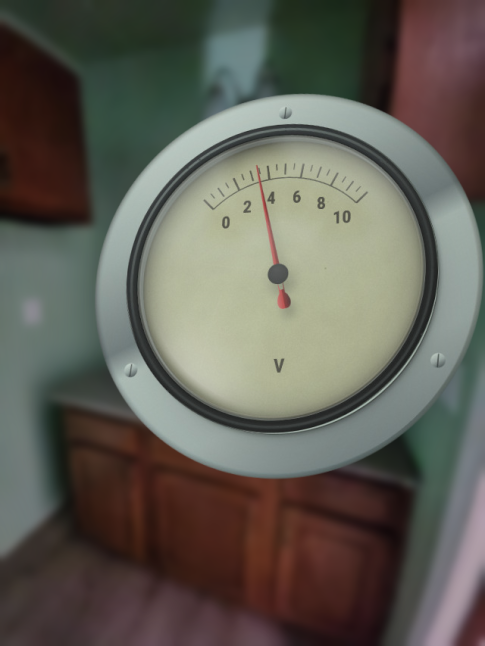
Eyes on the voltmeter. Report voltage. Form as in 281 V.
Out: 3.5 V
